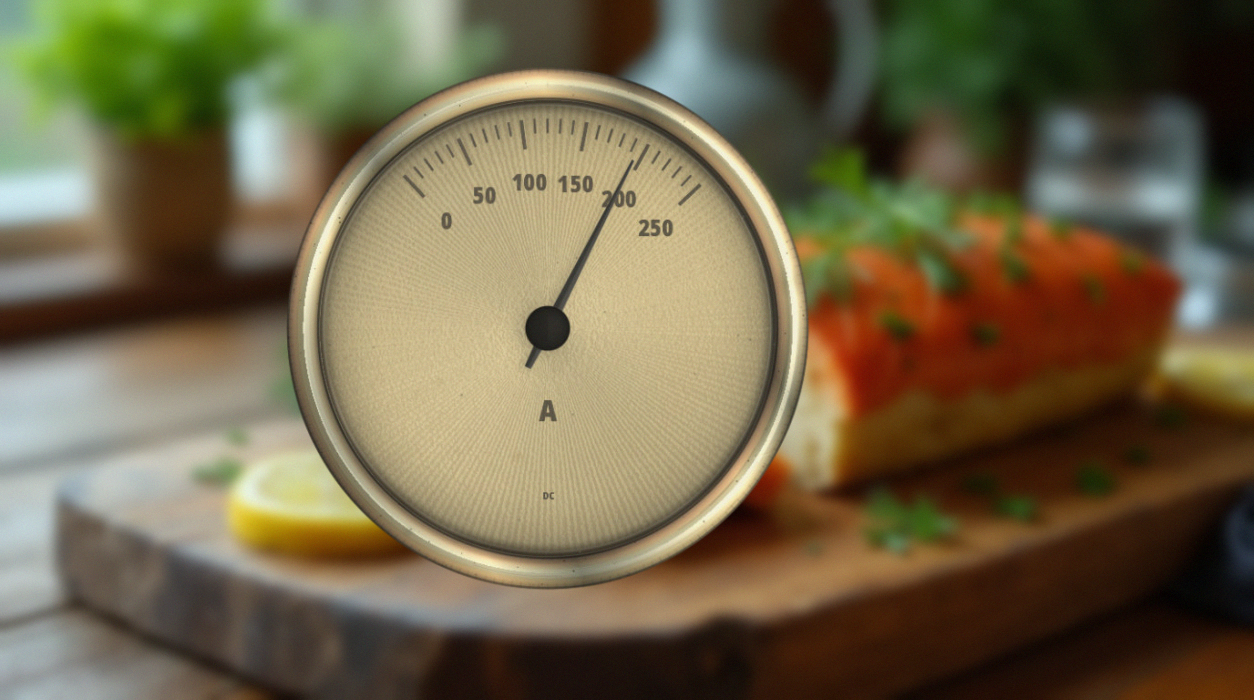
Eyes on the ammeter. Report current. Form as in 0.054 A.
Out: 195 A
